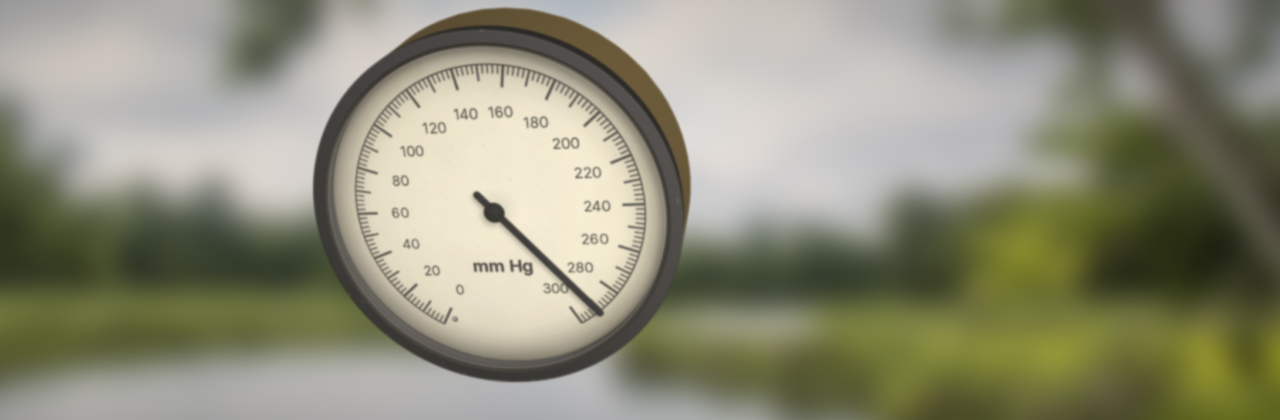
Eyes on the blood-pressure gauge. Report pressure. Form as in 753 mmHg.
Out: 290 mmHg
